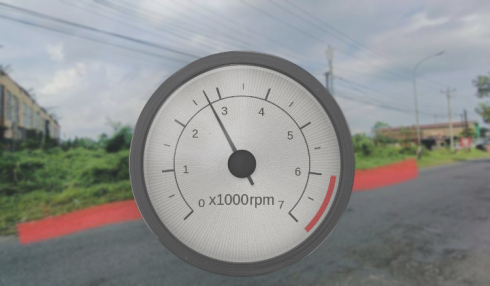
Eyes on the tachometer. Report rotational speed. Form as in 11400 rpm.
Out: 2750 rpm
